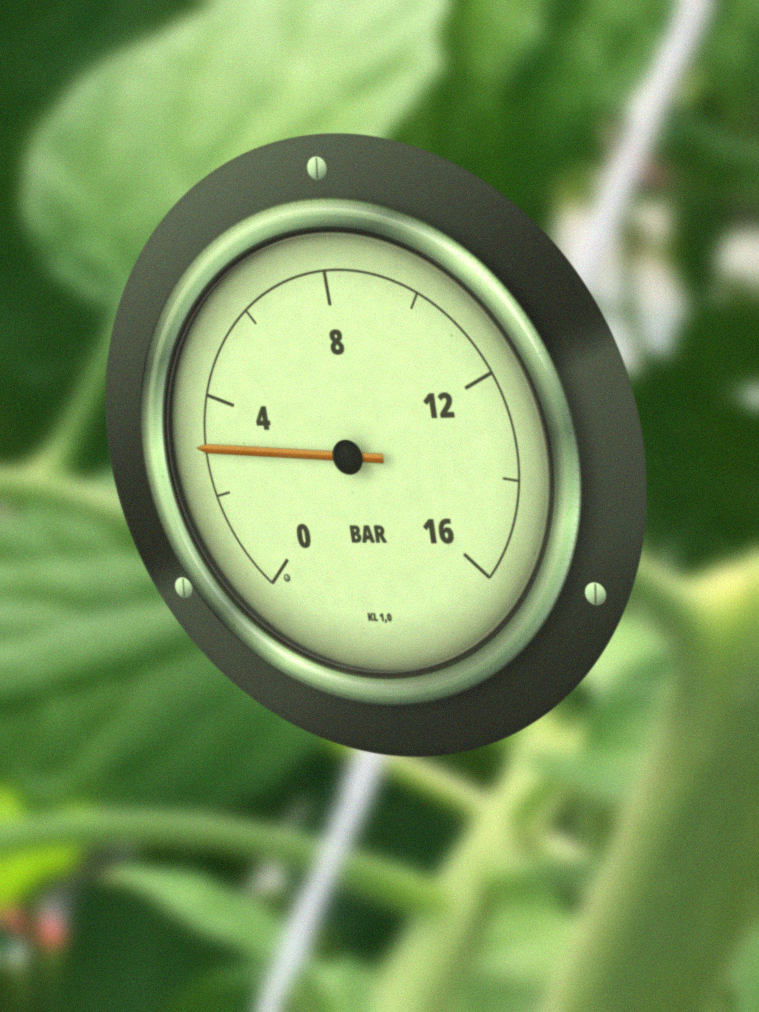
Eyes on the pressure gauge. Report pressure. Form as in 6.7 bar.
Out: 3 bar
